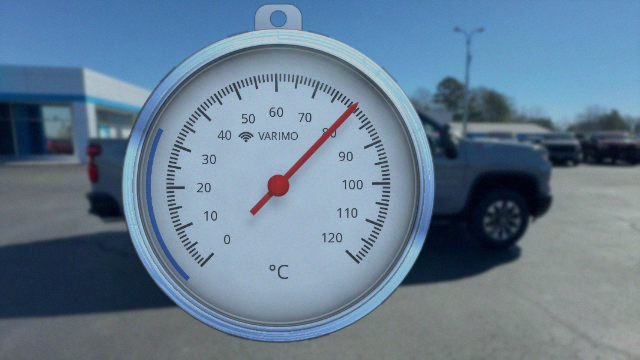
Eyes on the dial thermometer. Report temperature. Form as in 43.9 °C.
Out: 80 °C
